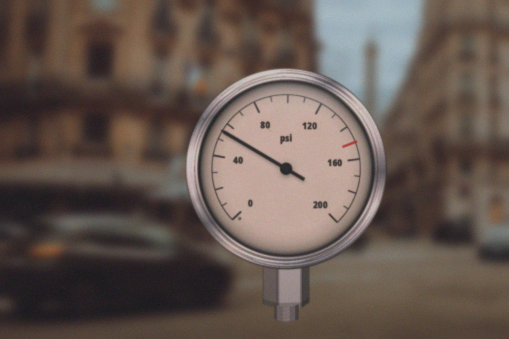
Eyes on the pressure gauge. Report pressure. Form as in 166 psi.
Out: 55 psi
